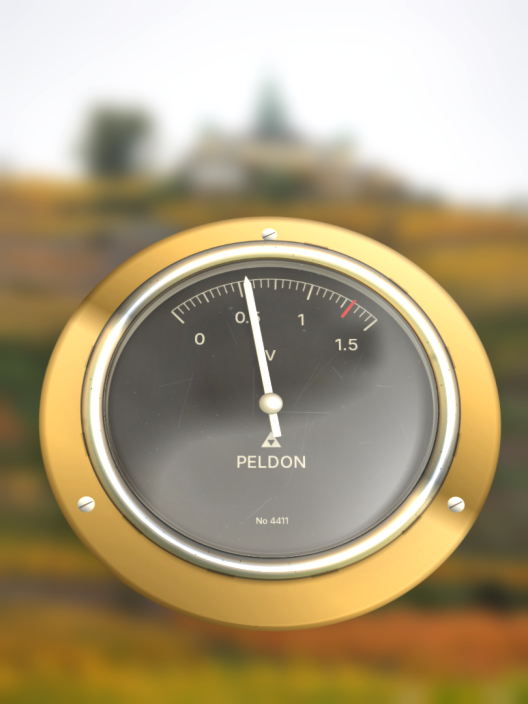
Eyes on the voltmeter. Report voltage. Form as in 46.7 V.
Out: 0.55 V
